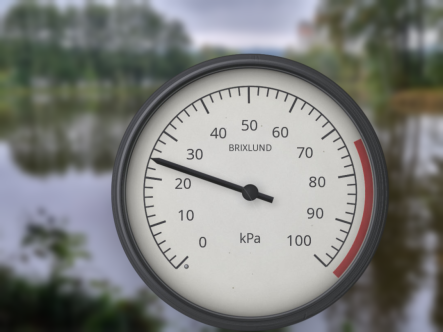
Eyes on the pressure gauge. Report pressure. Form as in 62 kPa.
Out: 24 kPa
